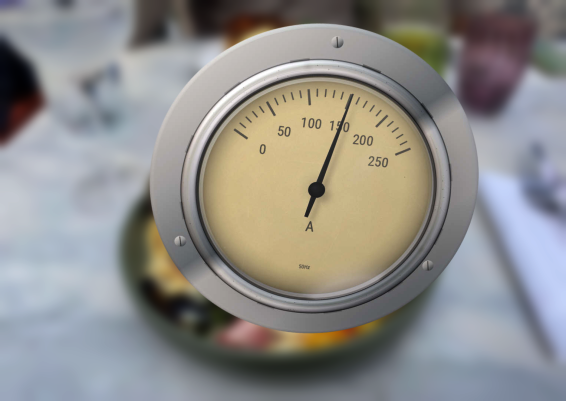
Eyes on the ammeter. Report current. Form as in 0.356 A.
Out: 150 A
